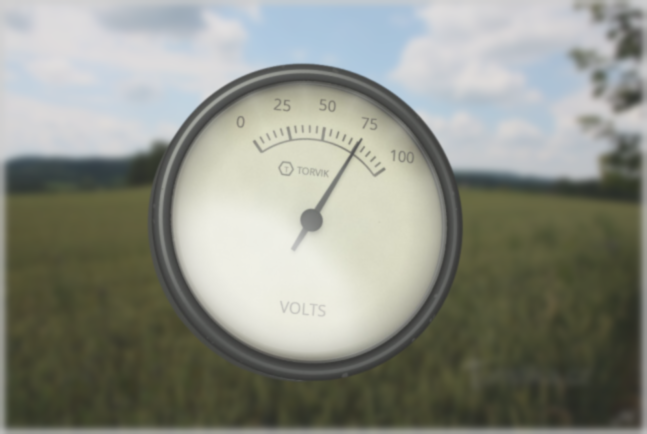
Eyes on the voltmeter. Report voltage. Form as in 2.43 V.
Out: 75 V
